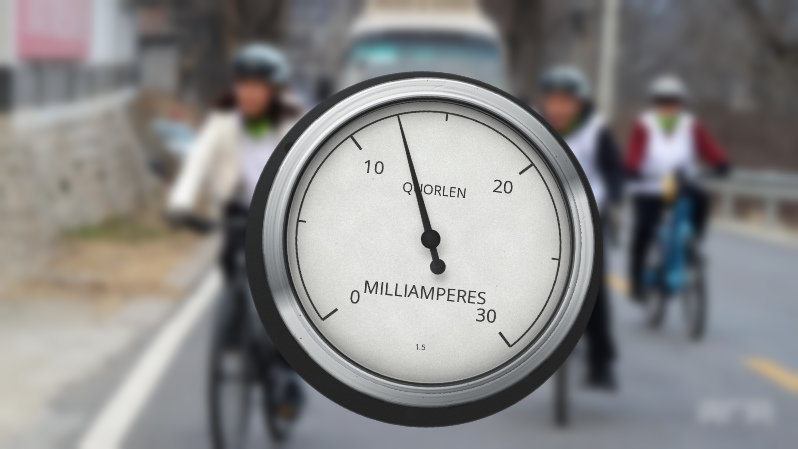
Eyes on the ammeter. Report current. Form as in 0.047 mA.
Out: 12.5 mA
